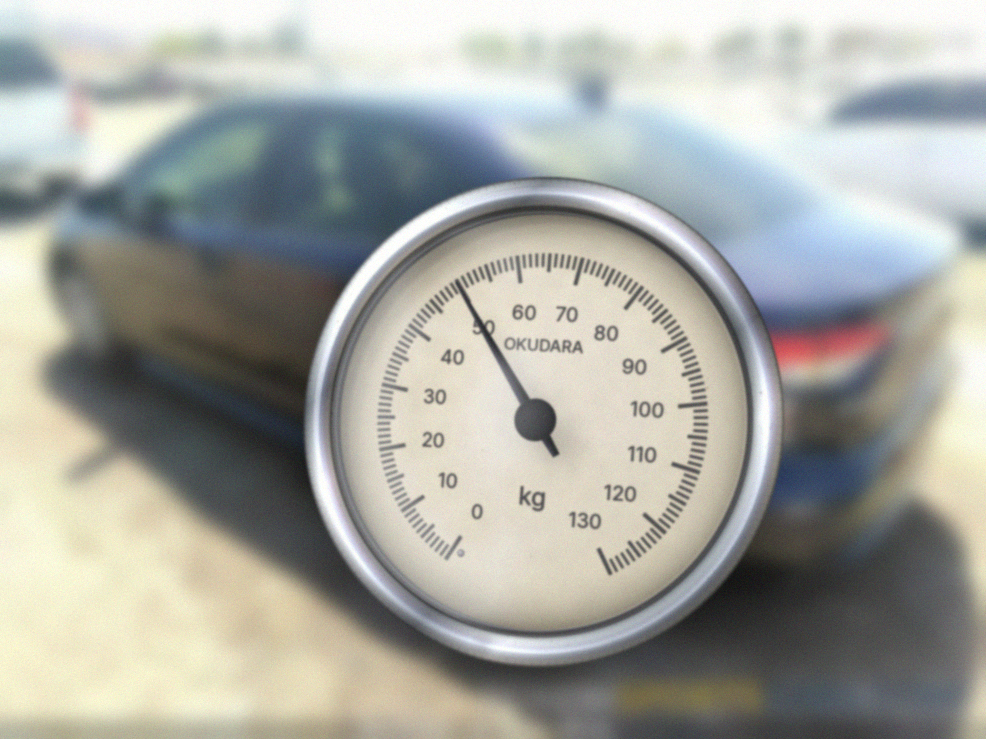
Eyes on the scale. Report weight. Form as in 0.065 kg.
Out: 50 kg
